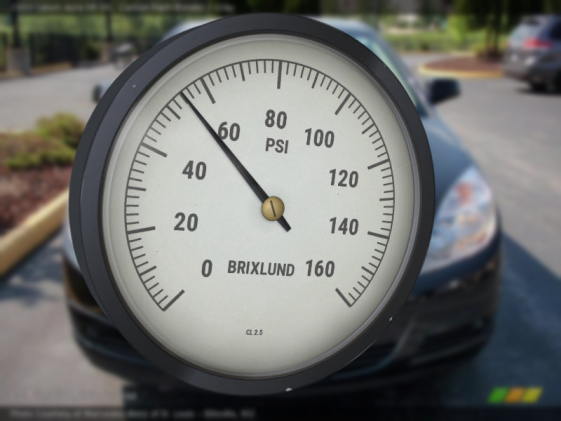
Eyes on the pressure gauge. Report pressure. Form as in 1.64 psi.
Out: 54 psi
